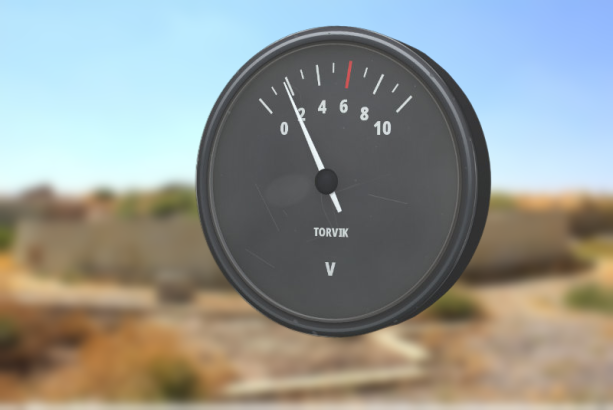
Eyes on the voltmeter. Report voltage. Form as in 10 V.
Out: 2 V
